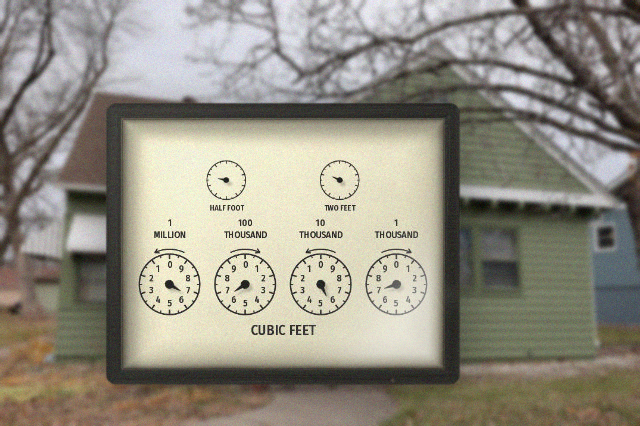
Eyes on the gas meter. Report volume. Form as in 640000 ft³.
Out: 665700 ft³
